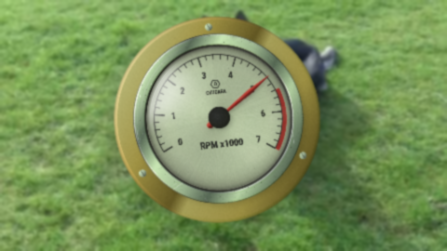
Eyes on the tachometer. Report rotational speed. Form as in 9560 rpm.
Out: 5000 rpm
